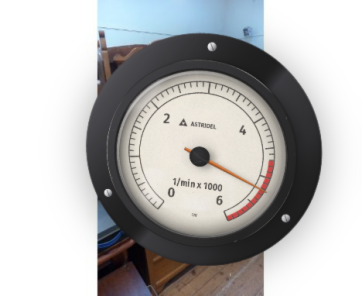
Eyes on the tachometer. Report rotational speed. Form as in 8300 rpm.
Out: 5200 rpm
